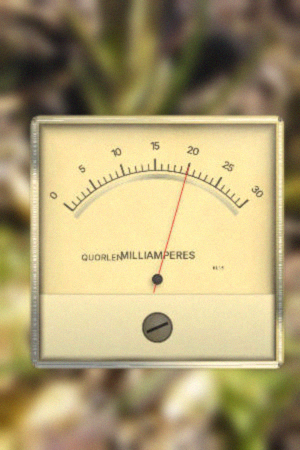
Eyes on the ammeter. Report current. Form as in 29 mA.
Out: 20 mA
